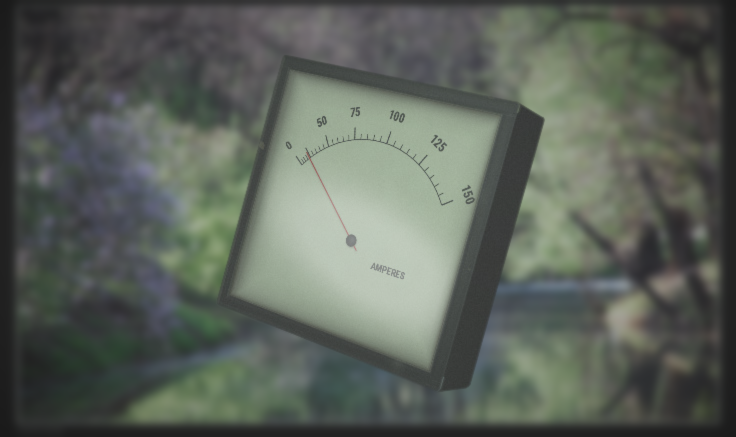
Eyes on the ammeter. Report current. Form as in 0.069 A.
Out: 25 A
